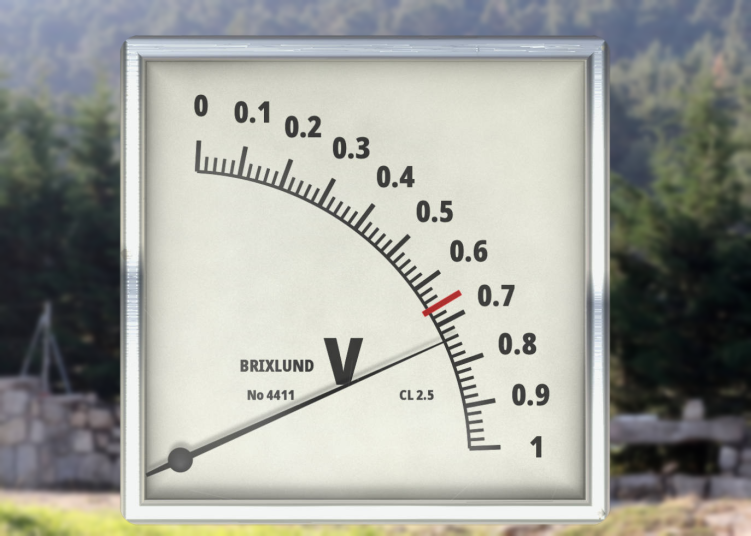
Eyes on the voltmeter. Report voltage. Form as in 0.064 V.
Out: 0.74 V
